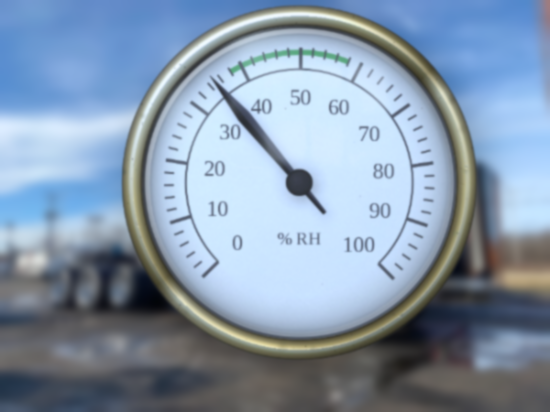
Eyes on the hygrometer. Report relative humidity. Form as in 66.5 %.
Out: 35 %
